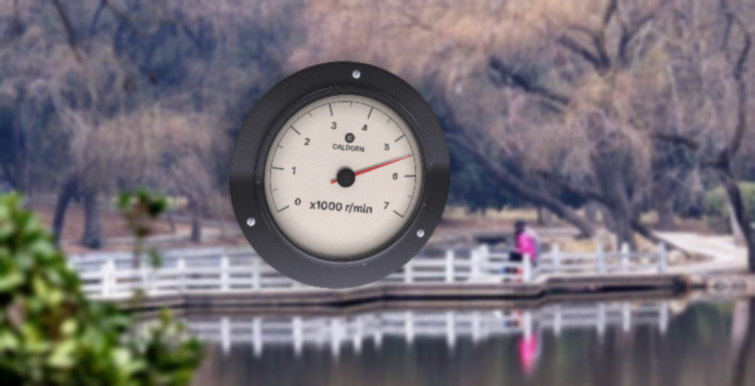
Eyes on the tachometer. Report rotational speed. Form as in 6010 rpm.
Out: 5500 rpm
